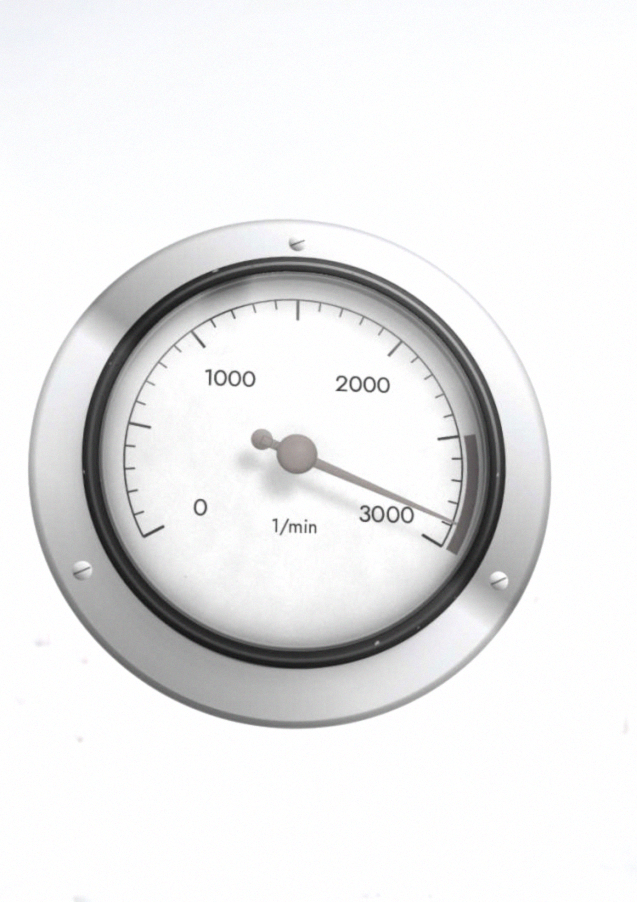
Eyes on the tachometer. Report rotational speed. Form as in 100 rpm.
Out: 2900 rpm
